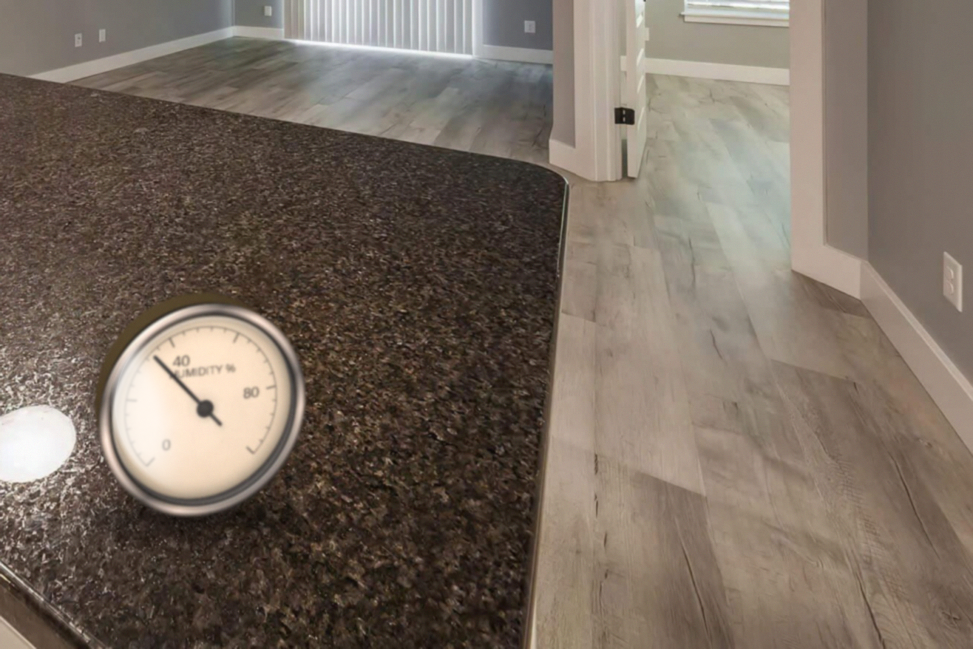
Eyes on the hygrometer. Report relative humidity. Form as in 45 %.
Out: 34 %
